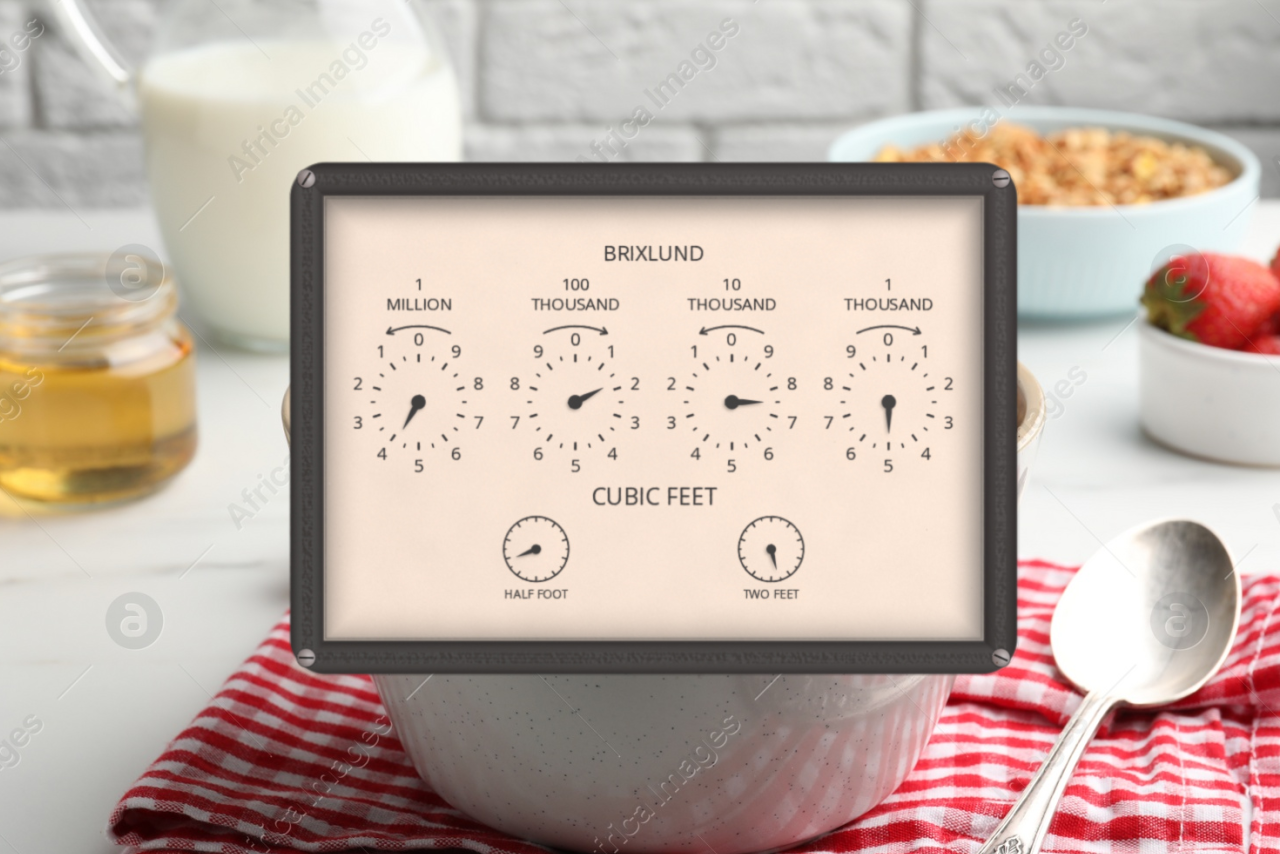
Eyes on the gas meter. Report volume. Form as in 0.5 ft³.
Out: 417500 ft³
